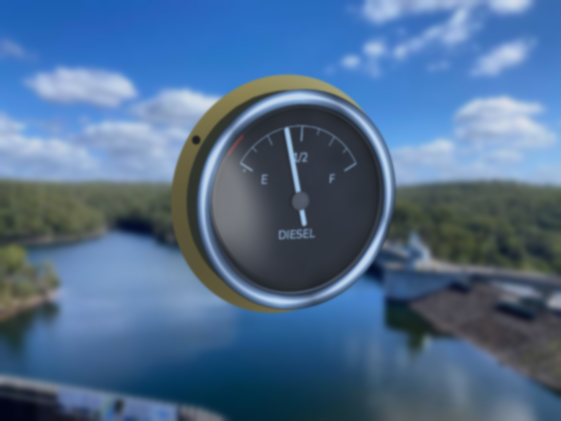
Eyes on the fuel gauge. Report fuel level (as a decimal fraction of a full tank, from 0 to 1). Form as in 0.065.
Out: 0.375
